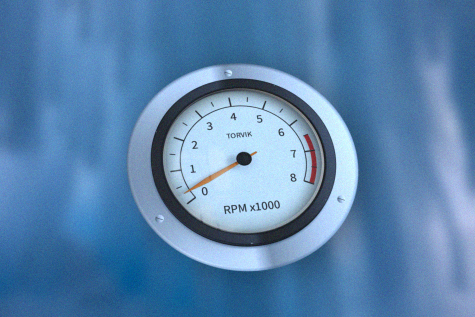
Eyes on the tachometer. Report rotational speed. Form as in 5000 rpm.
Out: 250 rpm
